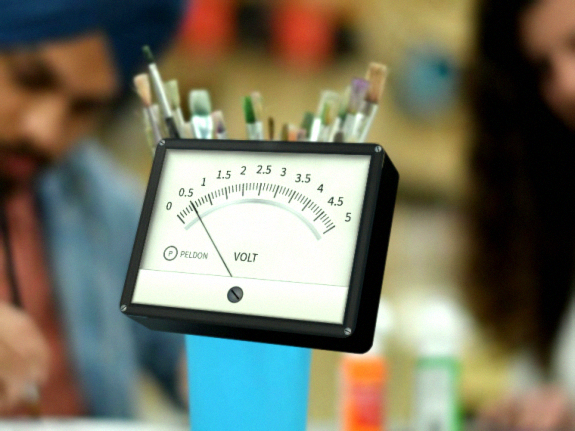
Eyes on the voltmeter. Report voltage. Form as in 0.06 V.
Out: 0.5 V
